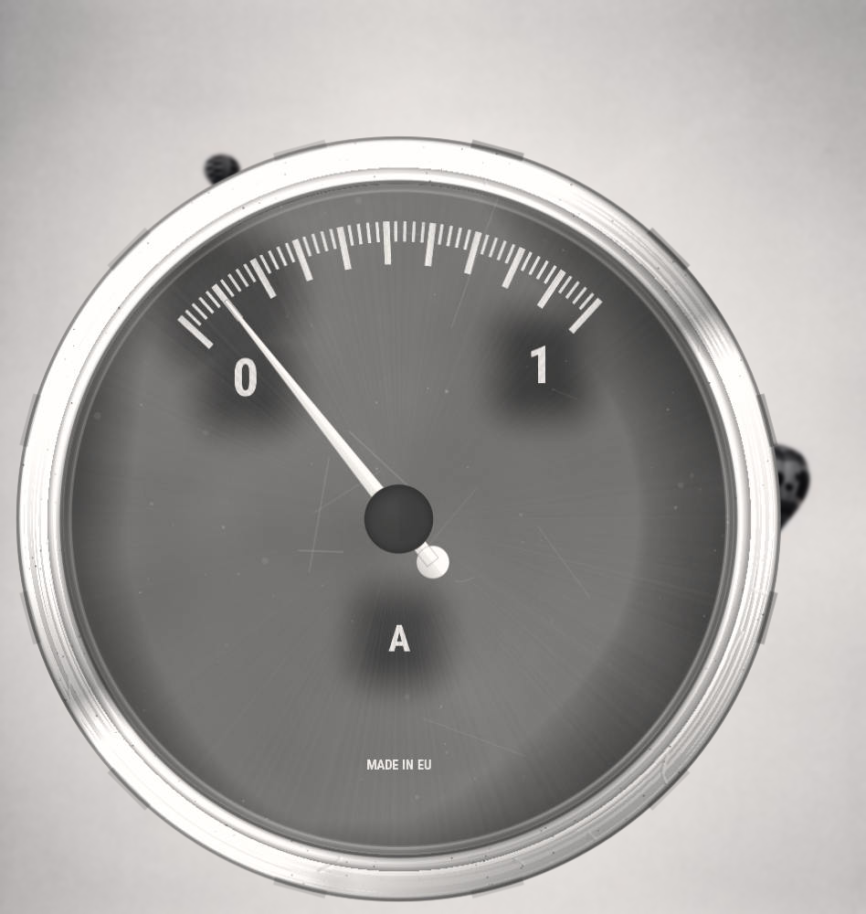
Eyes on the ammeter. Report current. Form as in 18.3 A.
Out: 0.1 A
